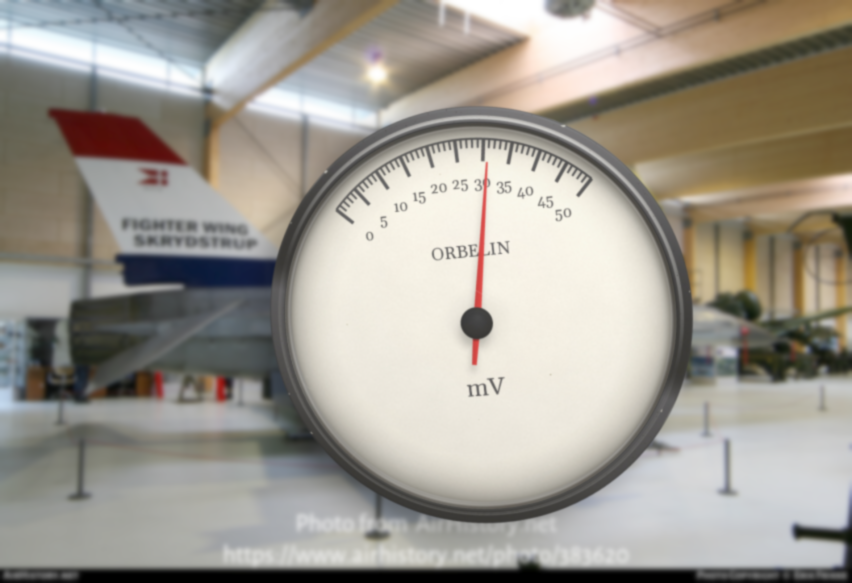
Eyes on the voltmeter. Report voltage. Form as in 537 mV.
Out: 31 mV
